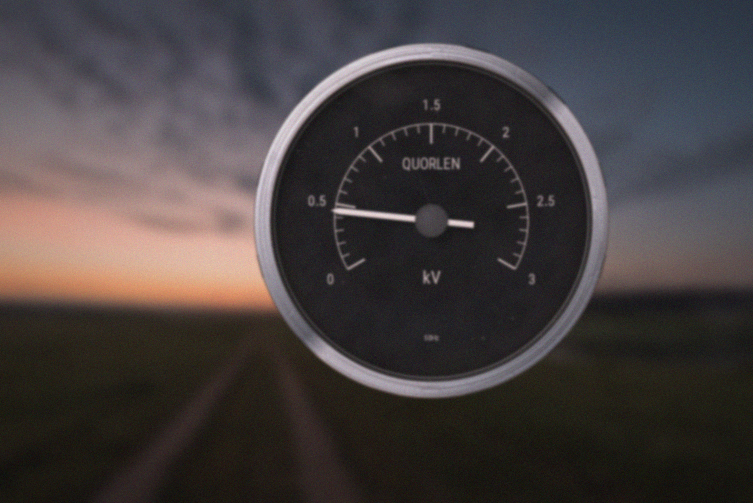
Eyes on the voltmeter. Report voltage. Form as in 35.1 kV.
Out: 0.45 kV
